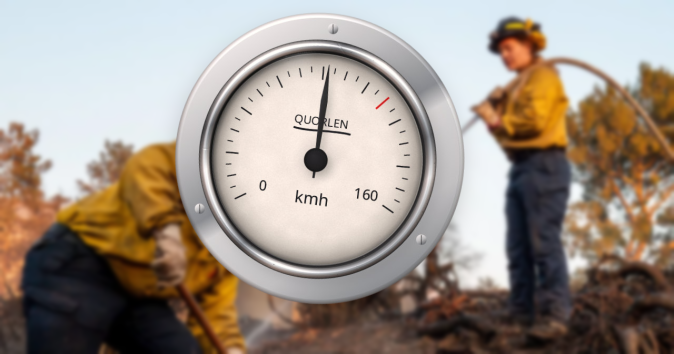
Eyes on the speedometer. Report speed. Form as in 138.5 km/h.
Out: 82.5 km/h
